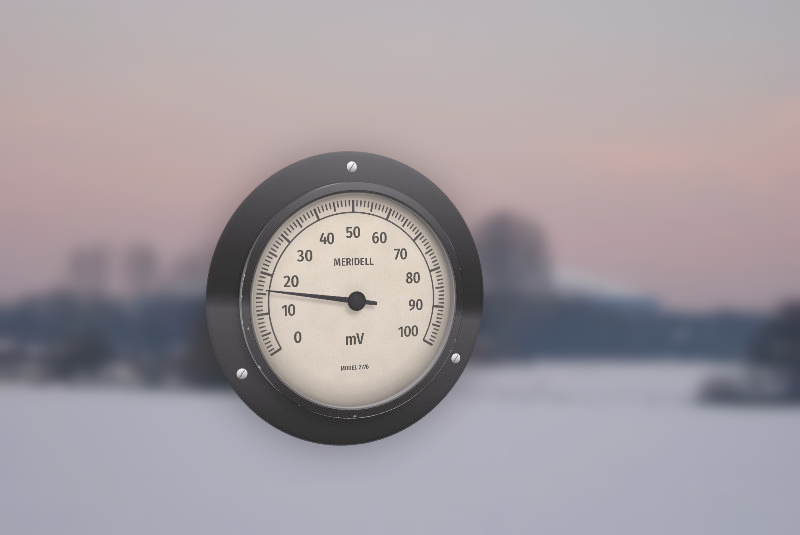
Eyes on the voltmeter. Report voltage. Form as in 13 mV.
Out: 16 mV
